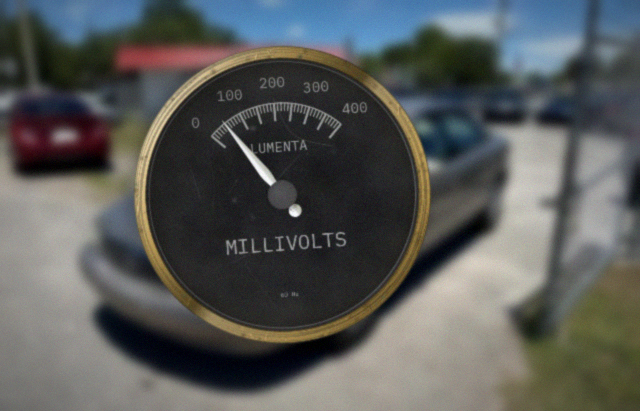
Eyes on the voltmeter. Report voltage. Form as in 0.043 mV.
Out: 50 mV
